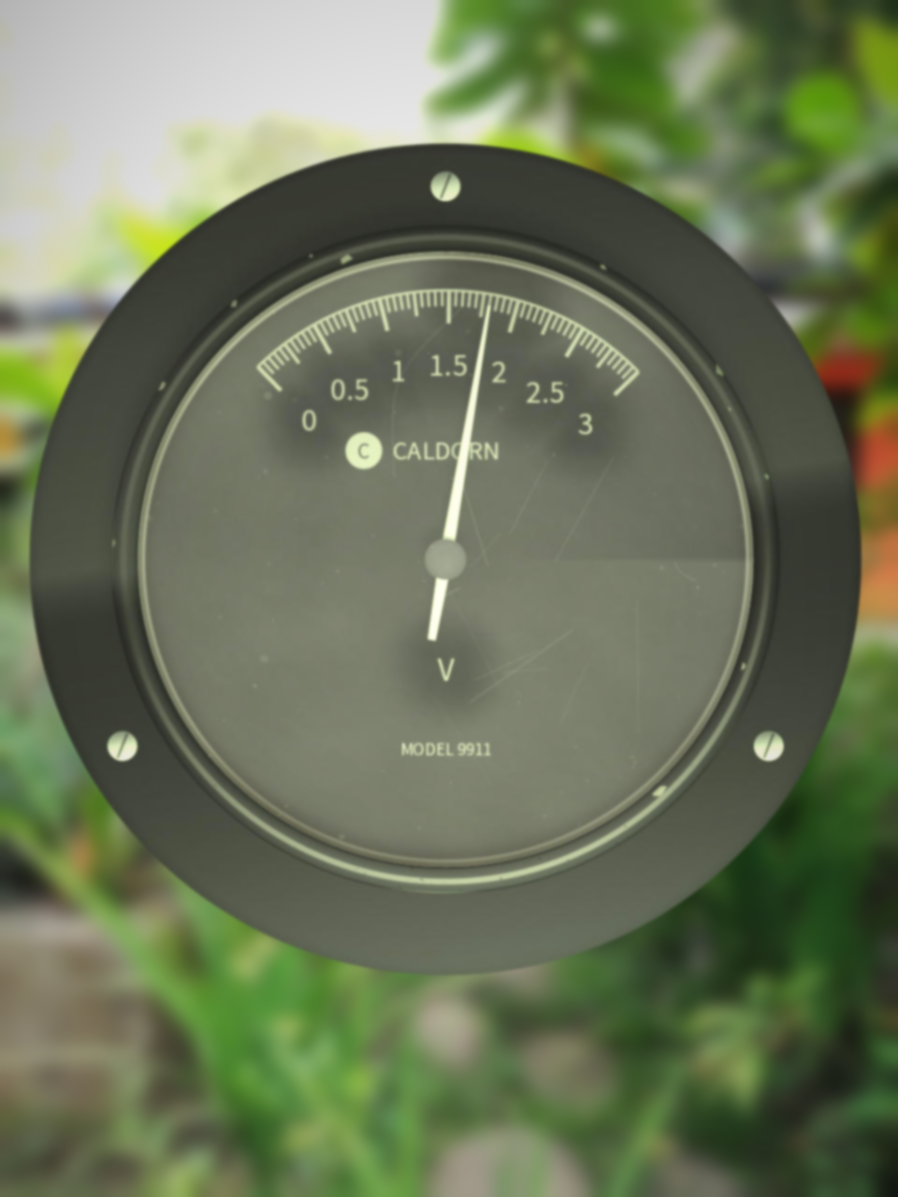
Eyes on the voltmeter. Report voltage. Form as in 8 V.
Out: 1.8 V
